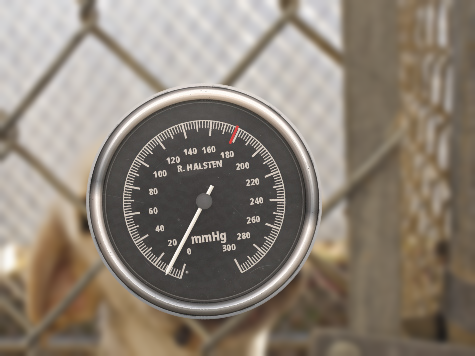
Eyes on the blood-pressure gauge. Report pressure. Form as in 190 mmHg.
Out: 10 mmHg
